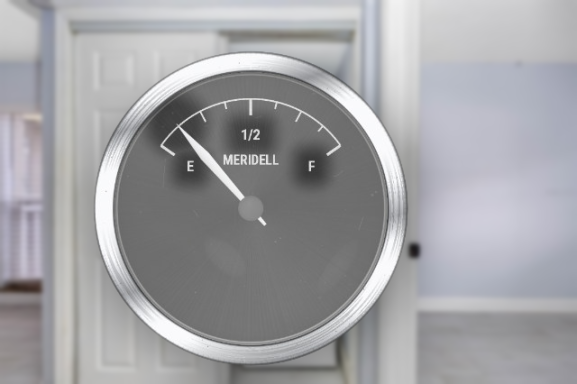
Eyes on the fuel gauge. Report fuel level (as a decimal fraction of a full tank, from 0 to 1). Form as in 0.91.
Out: 0.125
